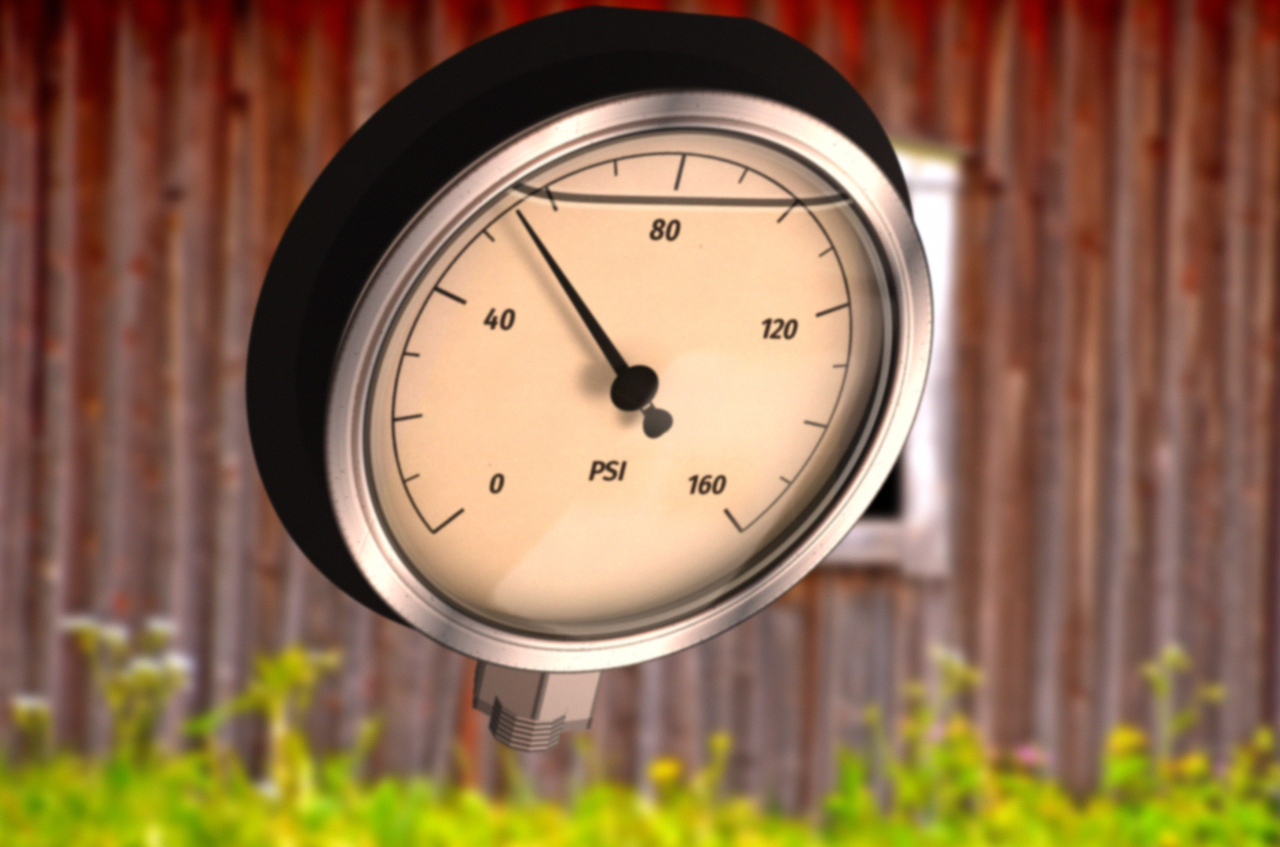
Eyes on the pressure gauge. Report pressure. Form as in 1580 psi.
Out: 55 psi
